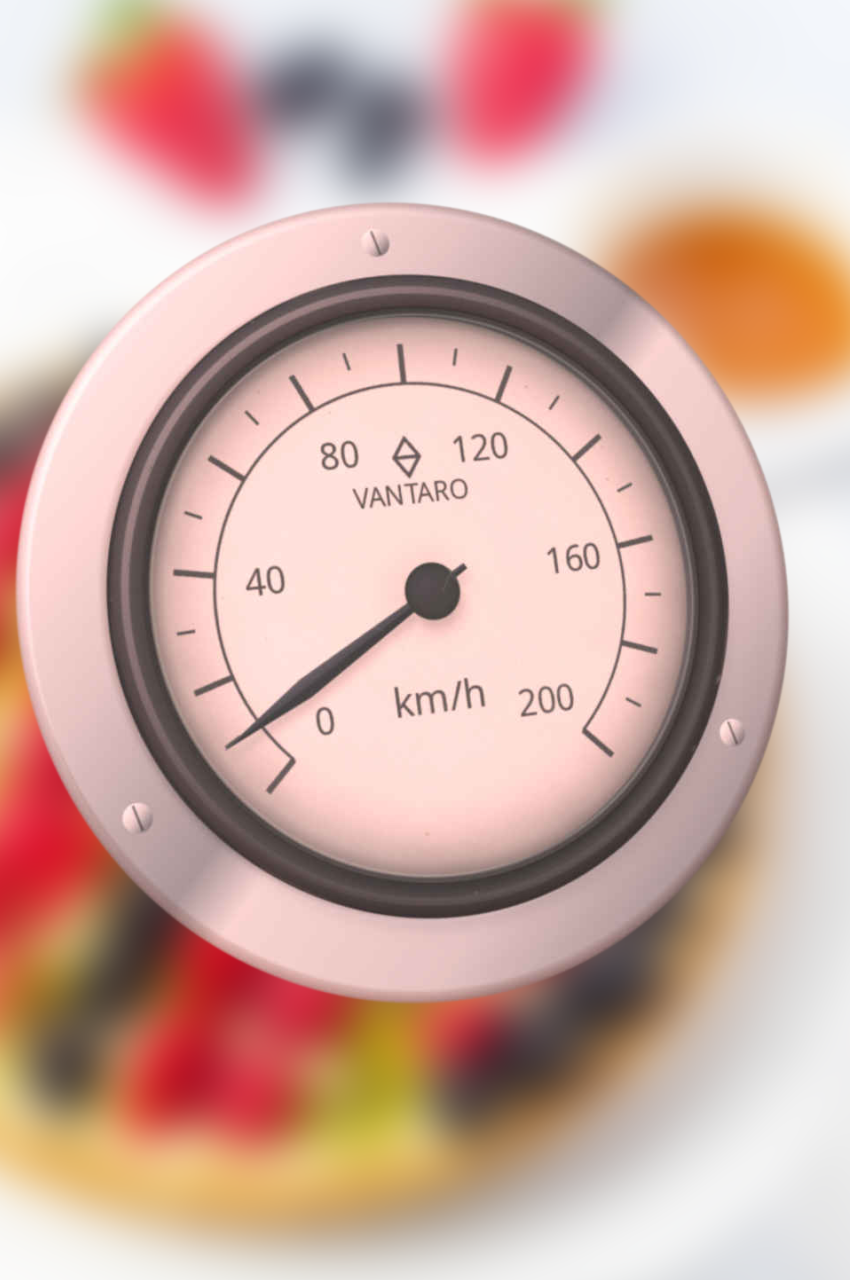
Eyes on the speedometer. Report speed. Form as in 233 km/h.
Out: 10 km/h
